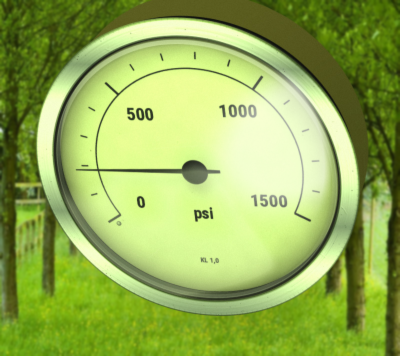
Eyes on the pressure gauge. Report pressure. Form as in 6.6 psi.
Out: 200 psi
